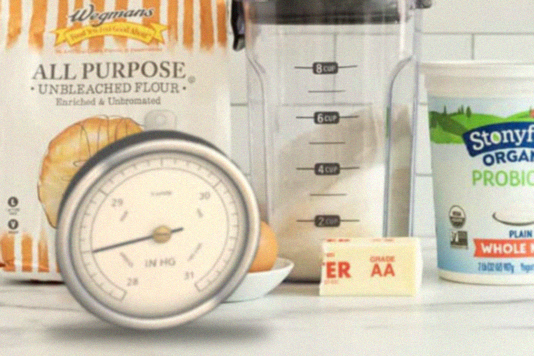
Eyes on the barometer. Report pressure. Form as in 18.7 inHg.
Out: 28.5 inHg
